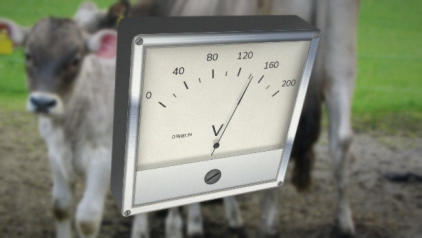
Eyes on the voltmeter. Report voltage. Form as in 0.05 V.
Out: 140 V
